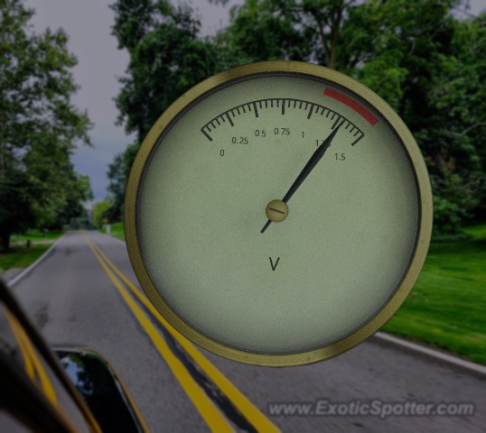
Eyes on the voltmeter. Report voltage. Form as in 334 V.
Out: 1.3 V
